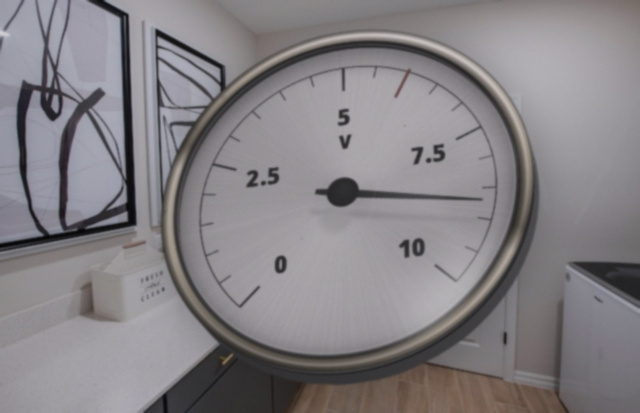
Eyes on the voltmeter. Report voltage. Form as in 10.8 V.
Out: 8.75 V
